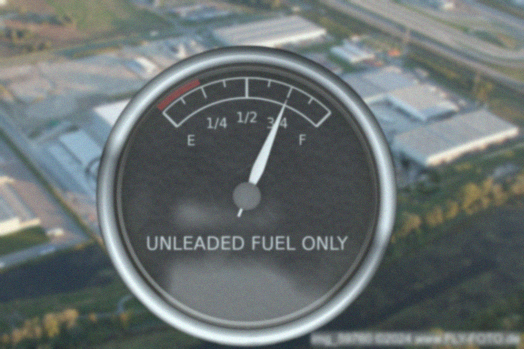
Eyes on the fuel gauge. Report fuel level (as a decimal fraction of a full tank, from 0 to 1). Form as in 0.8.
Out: 0.75
